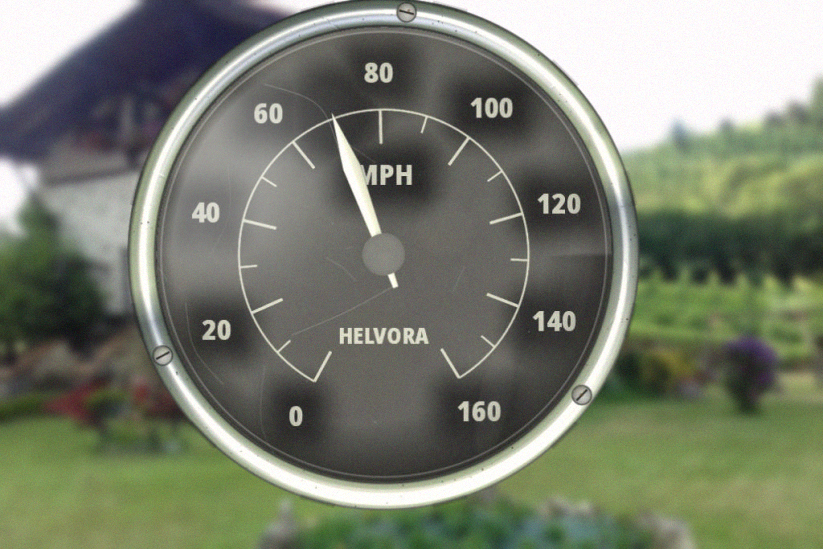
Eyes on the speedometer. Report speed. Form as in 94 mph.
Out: 70 mph
